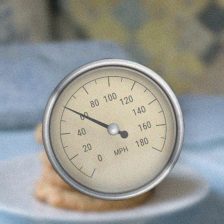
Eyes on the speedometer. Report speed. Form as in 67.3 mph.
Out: 60 mph
